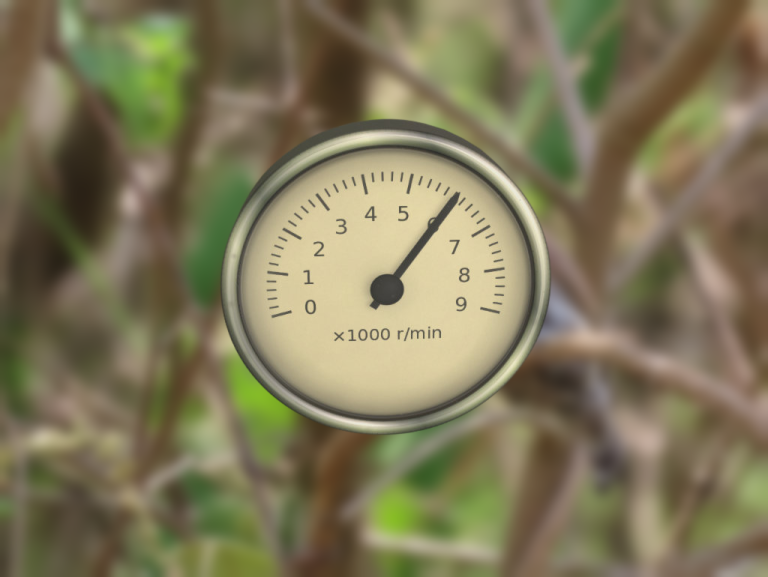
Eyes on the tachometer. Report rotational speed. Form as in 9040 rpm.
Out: 6000 rpm
